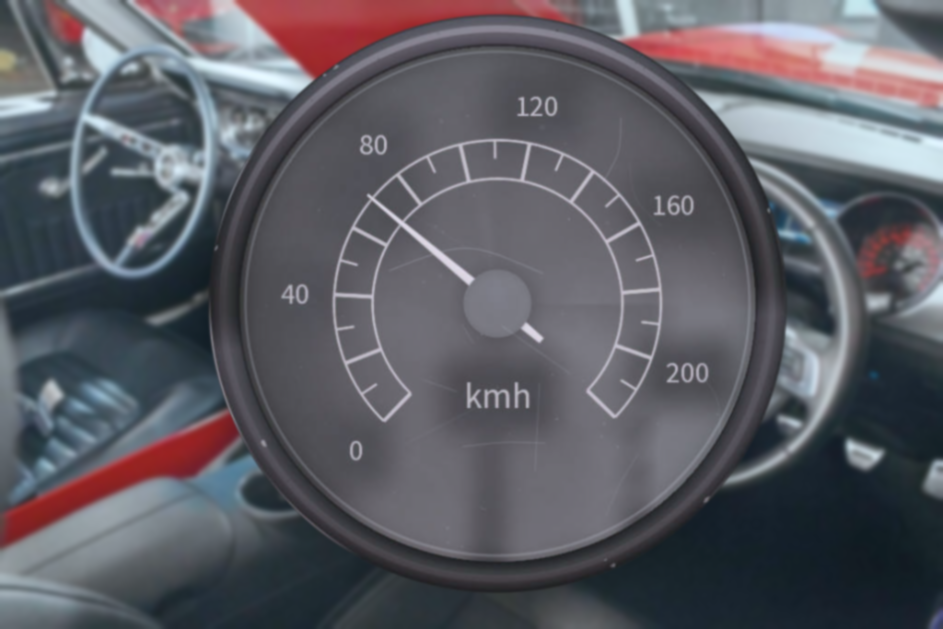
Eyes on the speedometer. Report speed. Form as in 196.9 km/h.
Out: 70 km/h
